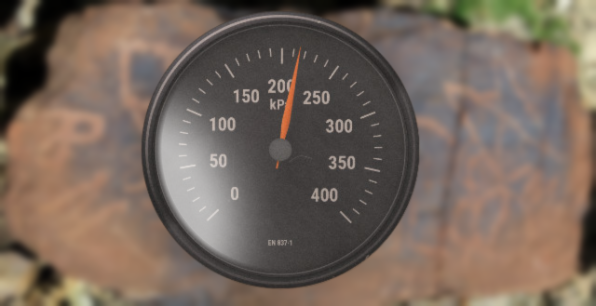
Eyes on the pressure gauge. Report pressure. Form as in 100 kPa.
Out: 215 kPa
